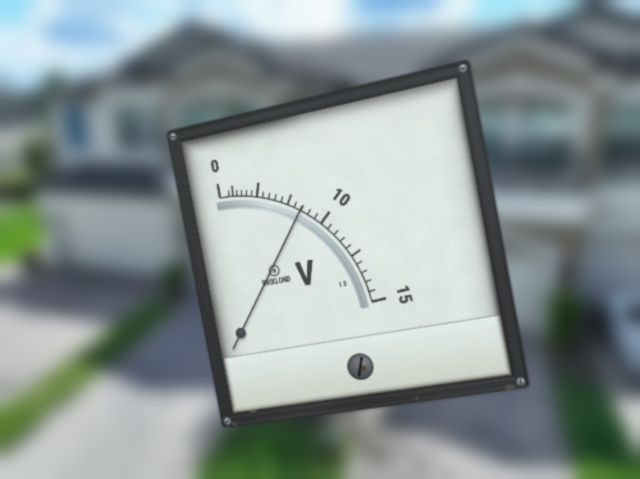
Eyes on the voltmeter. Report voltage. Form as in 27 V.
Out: 8.5 V
